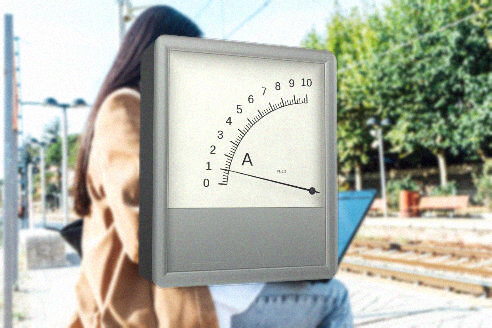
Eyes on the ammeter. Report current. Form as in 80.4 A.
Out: 1 A
